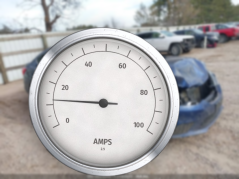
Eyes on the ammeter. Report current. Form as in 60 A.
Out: 12.5 A
